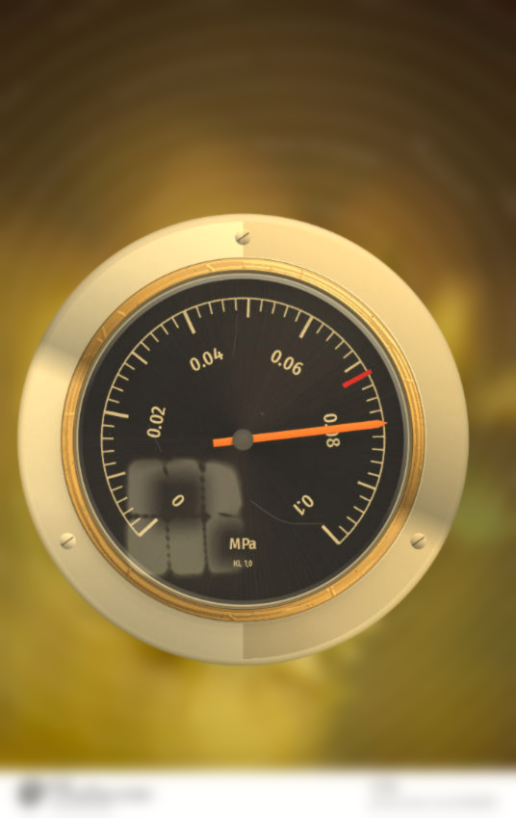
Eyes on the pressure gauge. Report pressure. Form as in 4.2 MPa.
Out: 0.08 MPa
